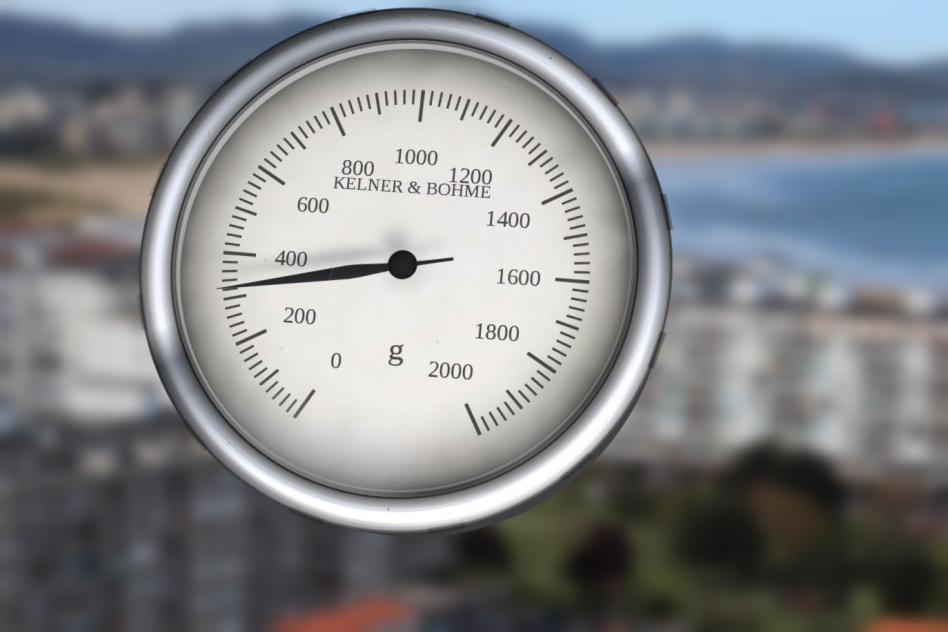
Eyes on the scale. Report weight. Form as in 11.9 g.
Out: 320 g
